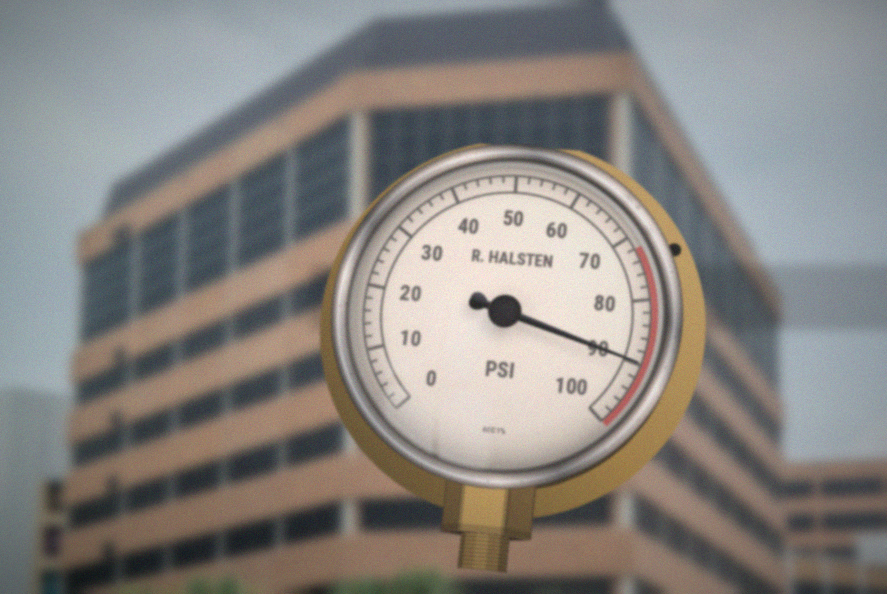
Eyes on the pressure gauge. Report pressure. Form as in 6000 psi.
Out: 90 psi
